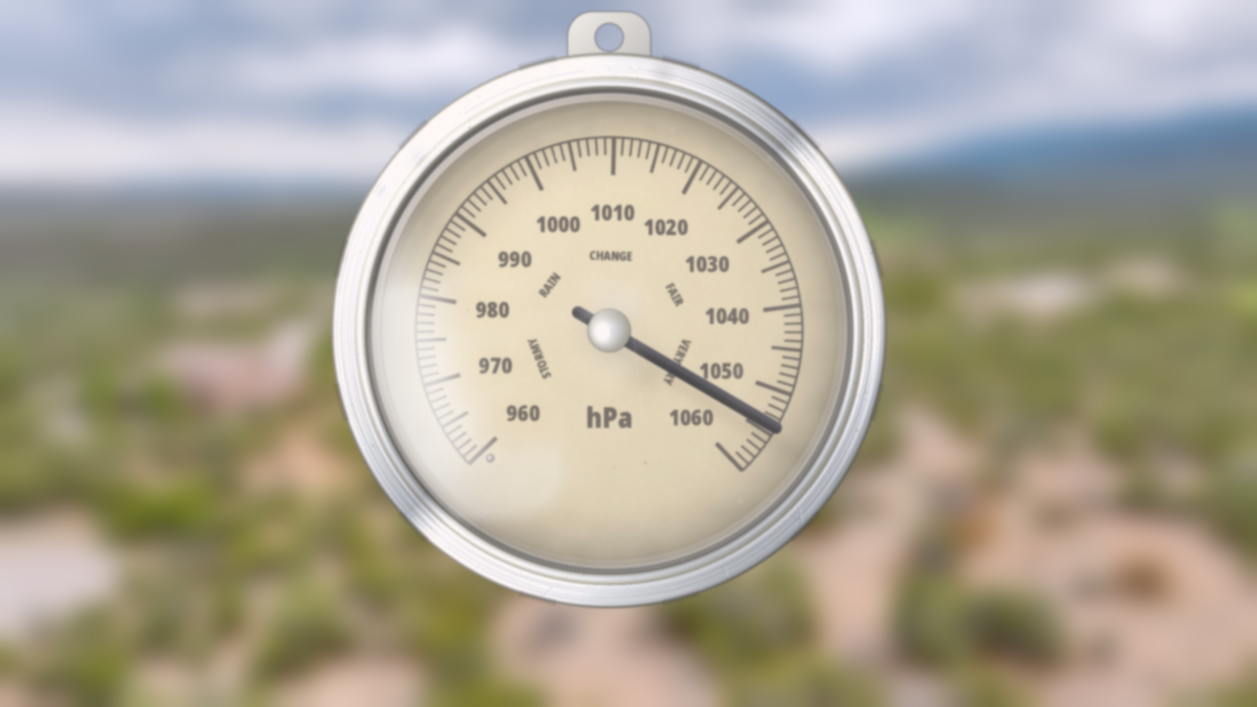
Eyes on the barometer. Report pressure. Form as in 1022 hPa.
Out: 1054 hPa
